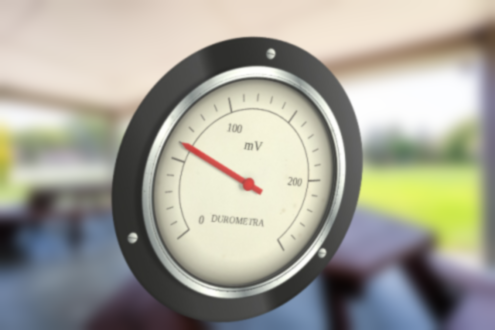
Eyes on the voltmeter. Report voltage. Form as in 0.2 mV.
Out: 60 mV
